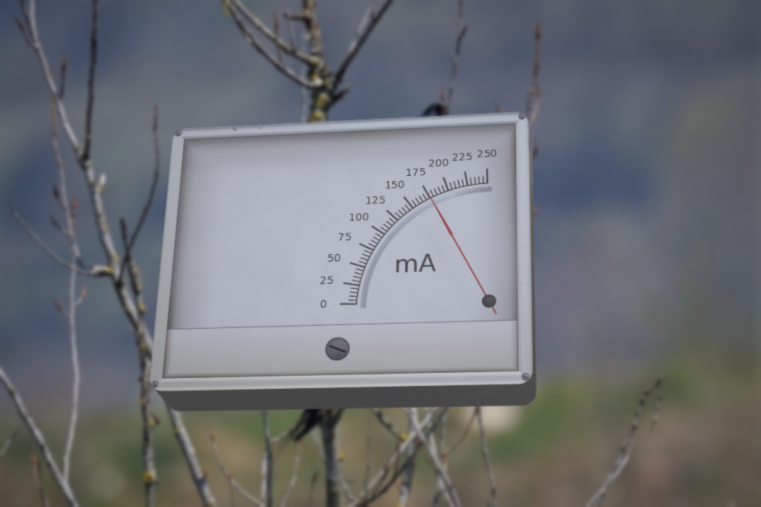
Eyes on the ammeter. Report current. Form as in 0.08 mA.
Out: 175 mA
